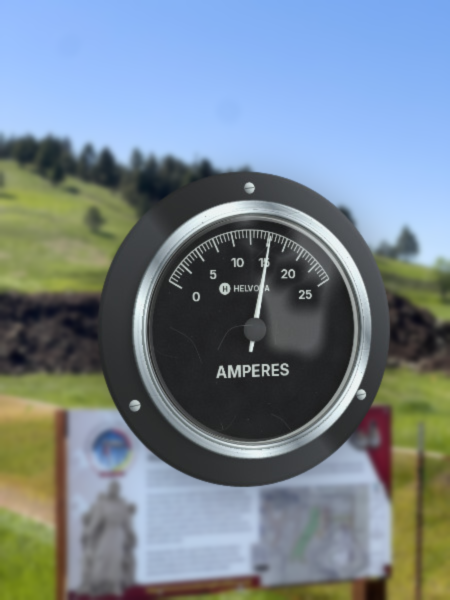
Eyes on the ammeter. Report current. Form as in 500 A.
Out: 15 A
